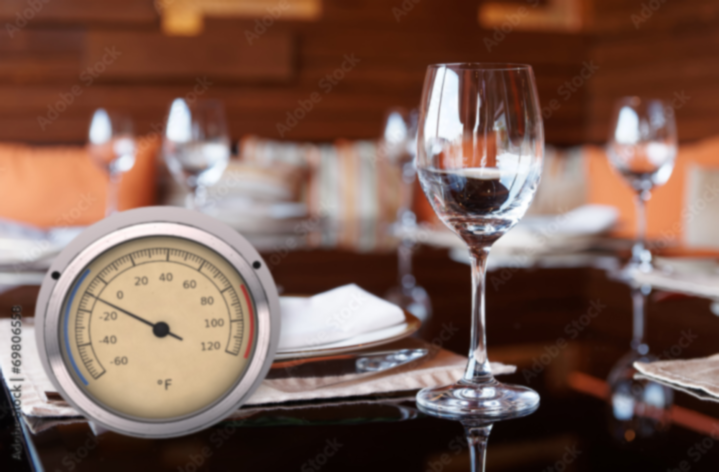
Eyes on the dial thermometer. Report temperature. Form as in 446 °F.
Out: -10 °F
